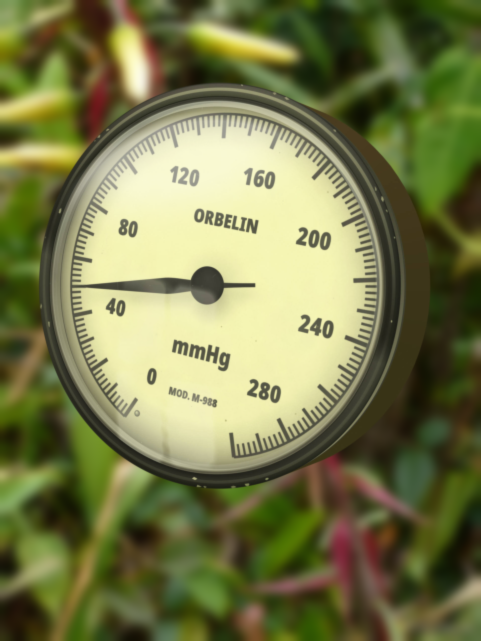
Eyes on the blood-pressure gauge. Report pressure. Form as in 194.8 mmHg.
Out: 50 mmHg
